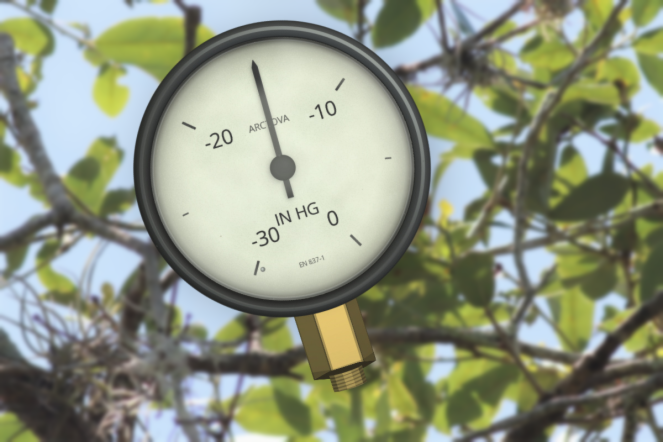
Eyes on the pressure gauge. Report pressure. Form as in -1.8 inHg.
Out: -15 inHg
